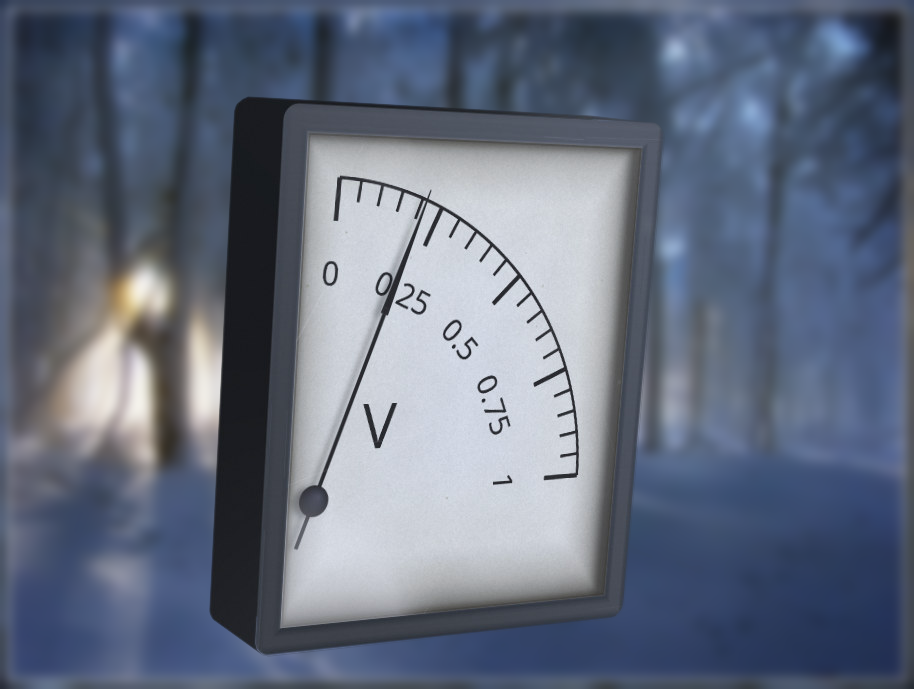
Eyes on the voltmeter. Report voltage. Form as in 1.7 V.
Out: 0.2 V
